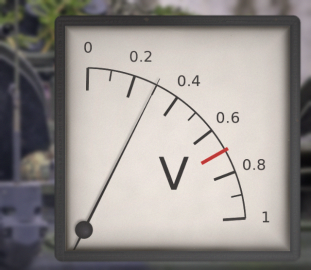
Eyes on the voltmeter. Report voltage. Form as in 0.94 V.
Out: 0.3 V
